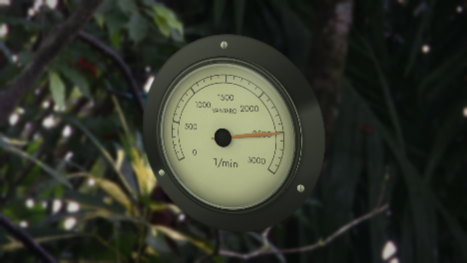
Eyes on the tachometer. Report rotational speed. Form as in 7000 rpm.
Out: 2500 rpm
